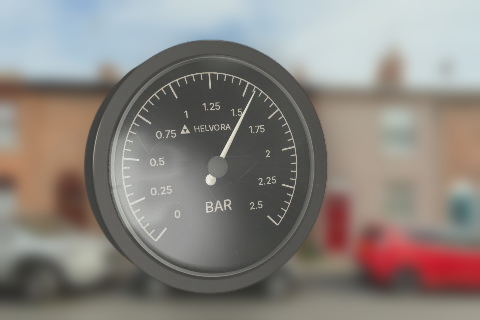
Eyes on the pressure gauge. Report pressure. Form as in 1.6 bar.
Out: 1.55 bar
